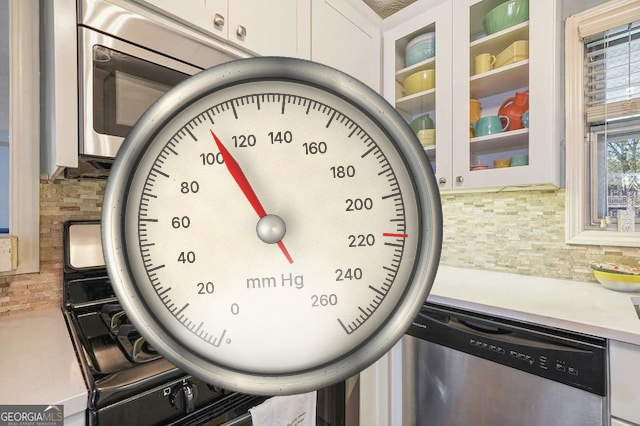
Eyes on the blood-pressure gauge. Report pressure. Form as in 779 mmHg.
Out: 108 mmHg
